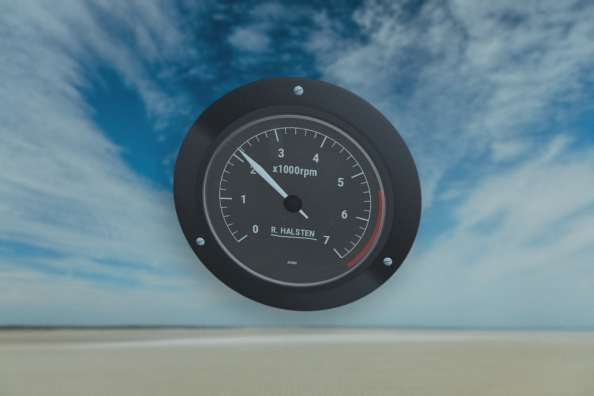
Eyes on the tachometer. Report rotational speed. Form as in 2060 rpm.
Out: 2200 rpm
